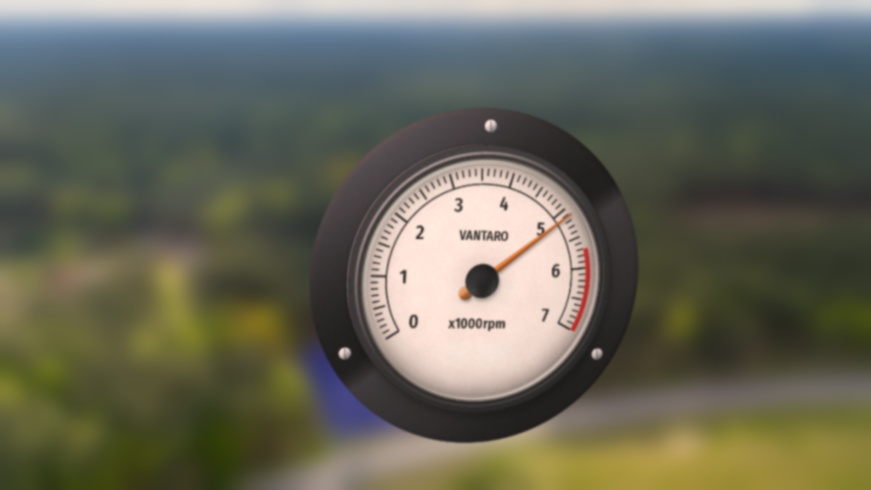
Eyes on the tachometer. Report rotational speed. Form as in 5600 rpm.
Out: 5100 rpm
